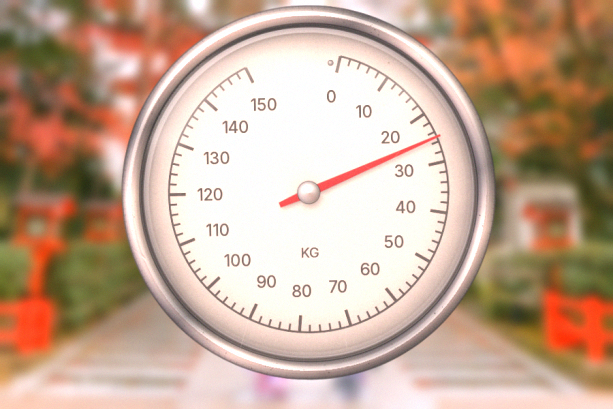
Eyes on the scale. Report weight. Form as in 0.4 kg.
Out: 25 kg
